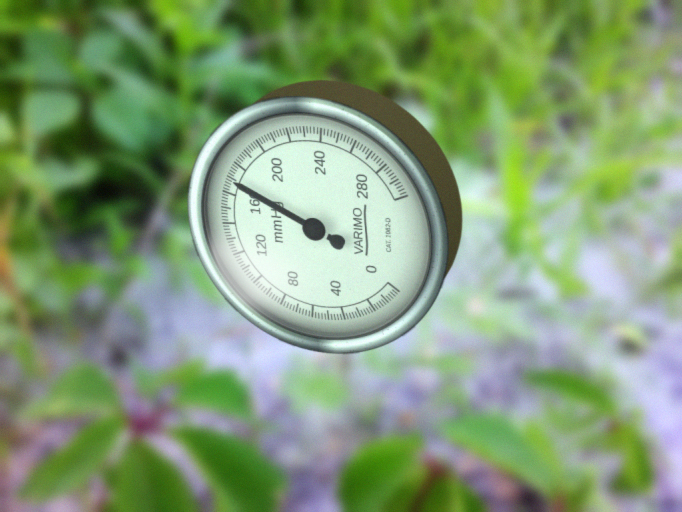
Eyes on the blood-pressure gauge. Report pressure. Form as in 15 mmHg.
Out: 170 mmHg
